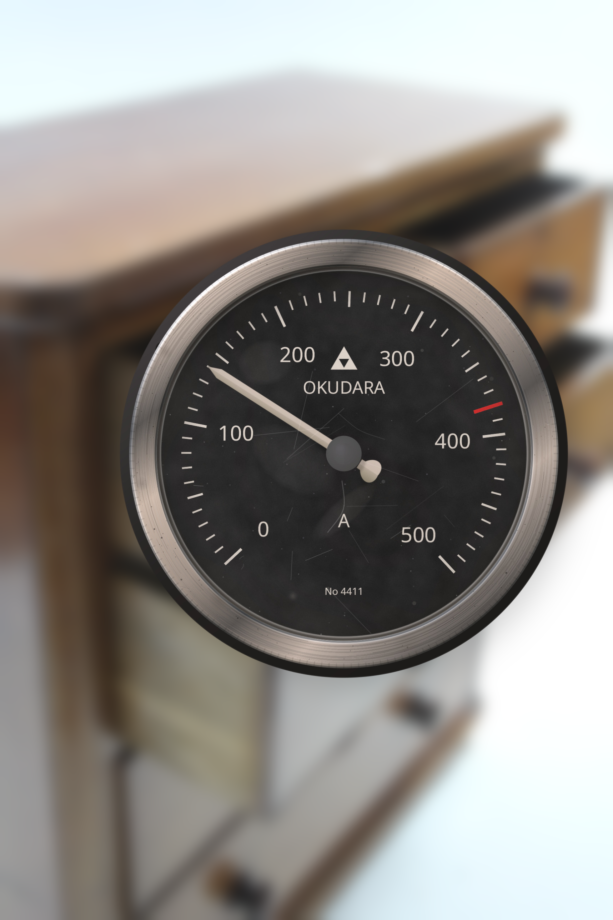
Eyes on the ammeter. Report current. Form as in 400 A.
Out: 140 A
